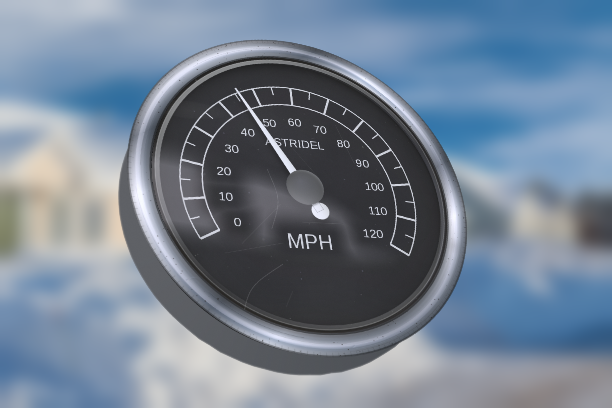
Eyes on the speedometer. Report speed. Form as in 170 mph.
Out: 45 mph
